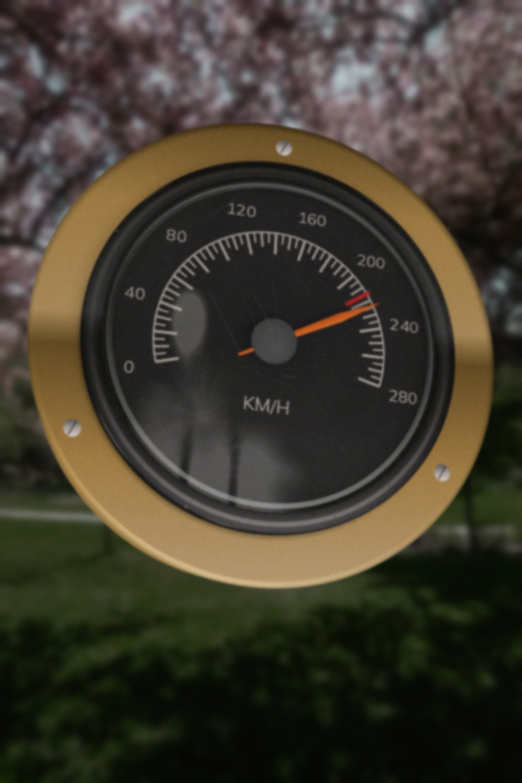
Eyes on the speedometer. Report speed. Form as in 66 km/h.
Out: 225 km/h
